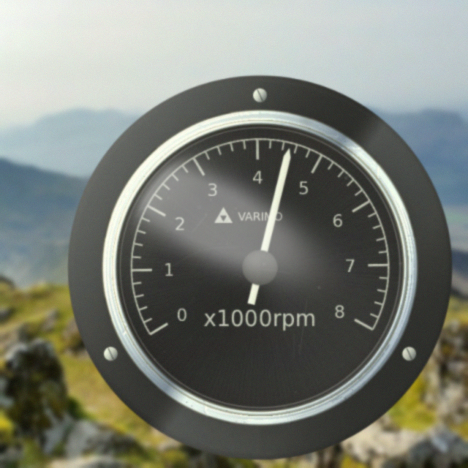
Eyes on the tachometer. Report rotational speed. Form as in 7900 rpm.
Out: 4500 rpm
